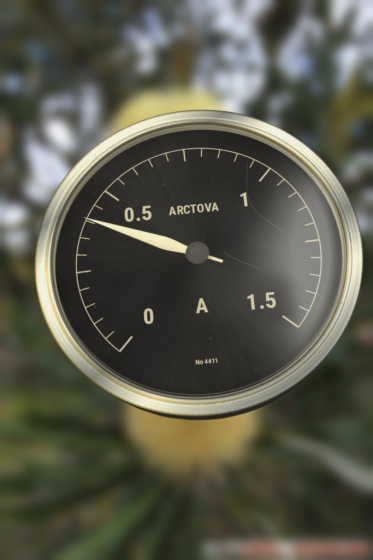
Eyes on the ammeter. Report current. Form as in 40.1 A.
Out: 0.4 A
